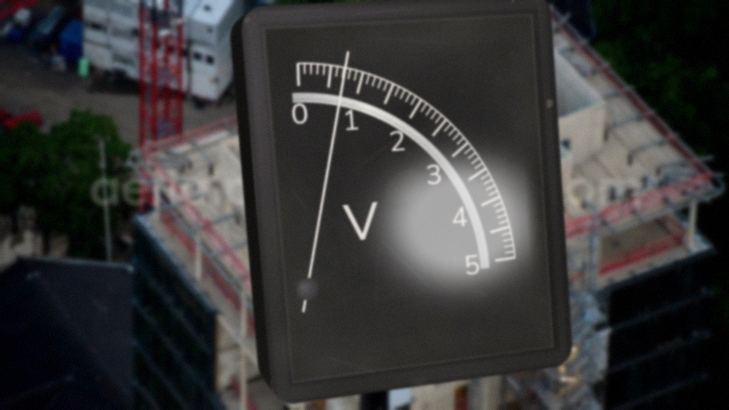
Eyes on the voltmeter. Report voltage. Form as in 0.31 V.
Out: 0.7 V
